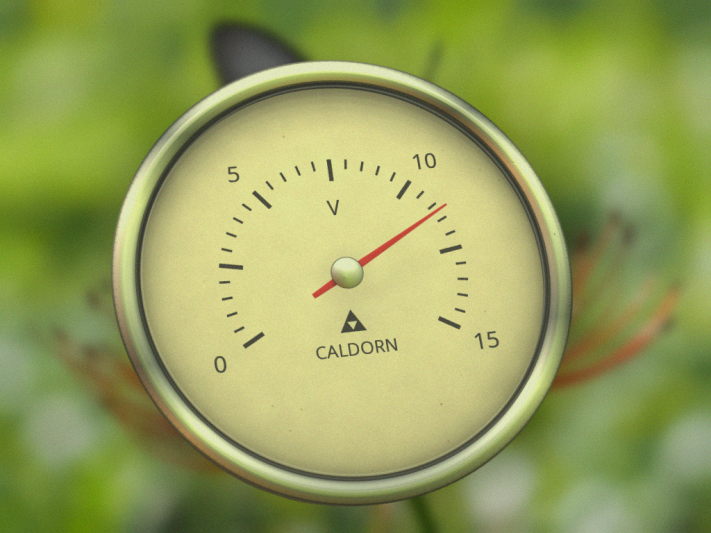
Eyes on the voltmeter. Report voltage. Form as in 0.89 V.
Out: 11.25 V
